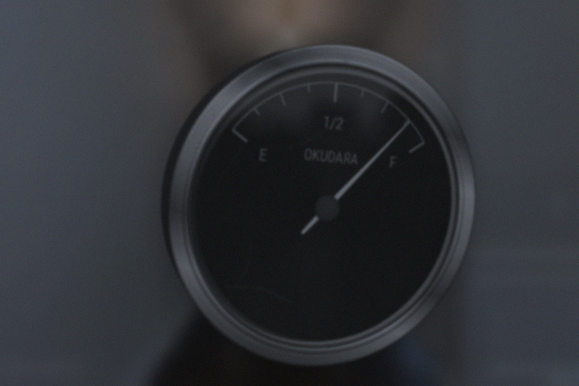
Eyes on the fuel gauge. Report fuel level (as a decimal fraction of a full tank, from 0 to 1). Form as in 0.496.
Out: 0.875
